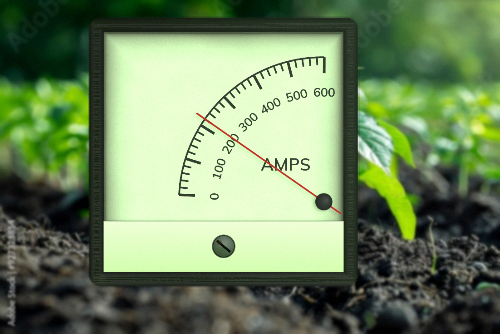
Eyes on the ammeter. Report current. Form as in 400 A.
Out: 220 A
